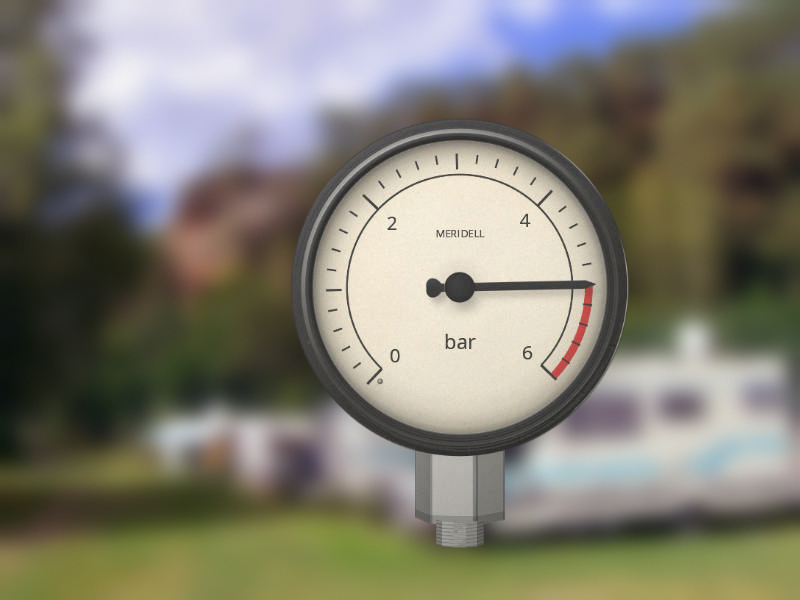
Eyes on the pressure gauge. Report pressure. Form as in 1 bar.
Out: 5 bar
